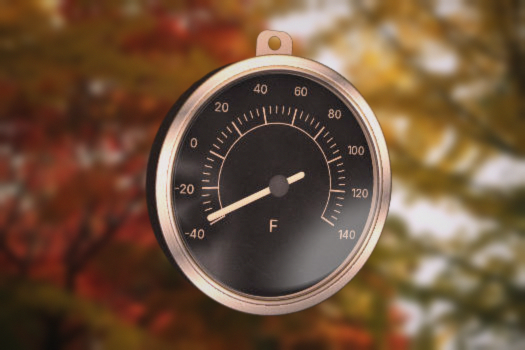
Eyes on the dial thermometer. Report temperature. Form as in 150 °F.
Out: -36 °F
